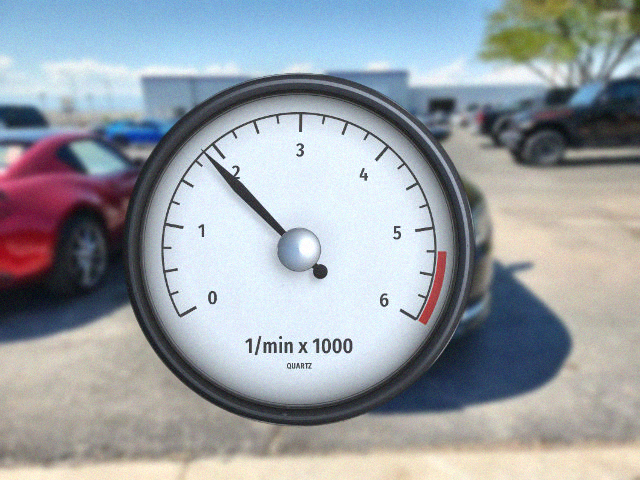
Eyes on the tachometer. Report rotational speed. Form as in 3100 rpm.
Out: 1875 rpm
